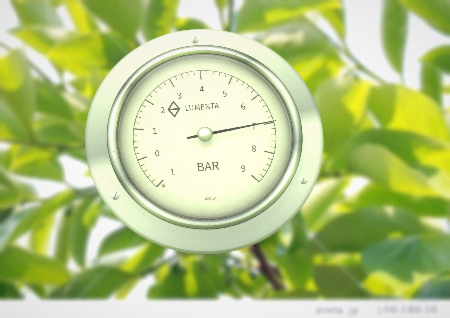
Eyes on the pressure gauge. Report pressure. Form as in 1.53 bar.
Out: 7 bar
